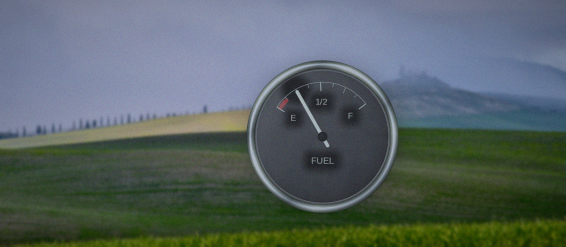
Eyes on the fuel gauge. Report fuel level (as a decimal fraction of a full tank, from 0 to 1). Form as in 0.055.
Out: 0.25
